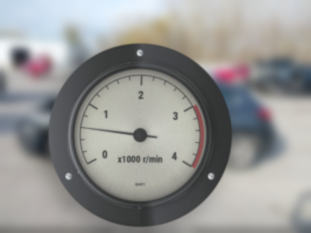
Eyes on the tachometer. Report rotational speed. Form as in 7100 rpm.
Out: 600 rpm
